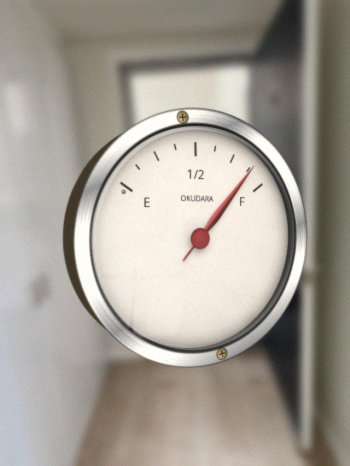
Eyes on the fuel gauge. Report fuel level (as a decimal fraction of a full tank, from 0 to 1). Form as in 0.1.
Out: 0.875
